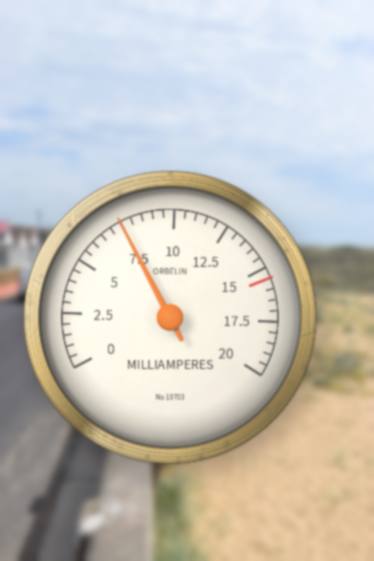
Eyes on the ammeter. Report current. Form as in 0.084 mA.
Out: 7.5 mA
